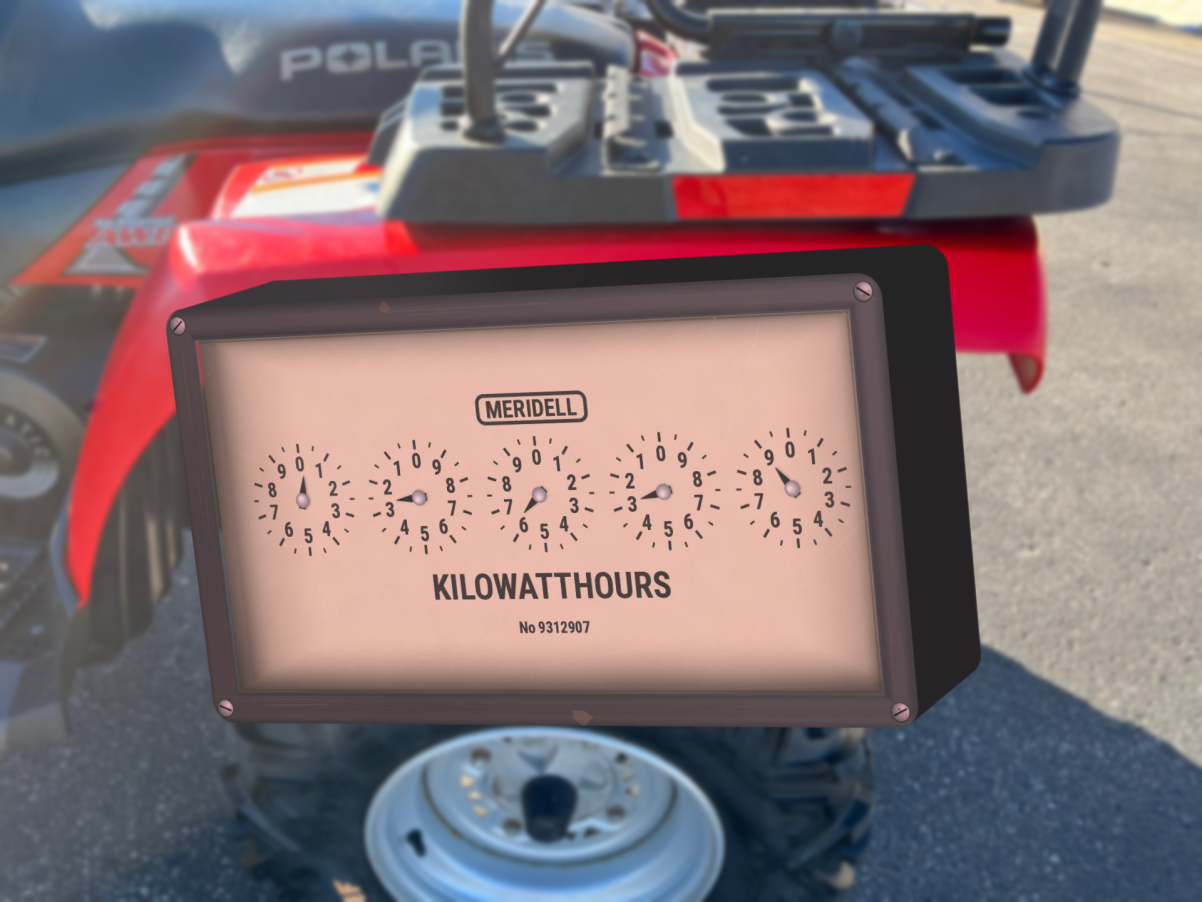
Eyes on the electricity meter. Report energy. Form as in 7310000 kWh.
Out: 2629 kWh
